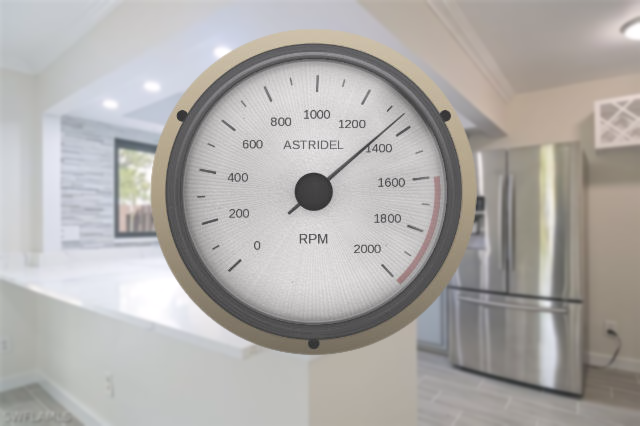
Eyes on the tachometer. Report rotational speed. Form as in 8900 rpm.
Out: 1350 rpm
